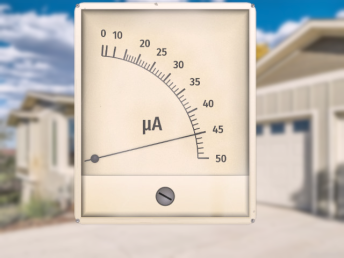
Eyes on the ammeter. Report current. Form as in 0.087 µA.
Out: 45 µA
